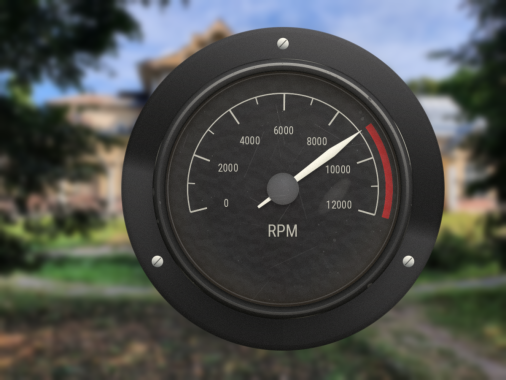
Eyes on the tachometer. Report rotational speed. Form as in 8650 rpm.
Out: 9000 rpm
